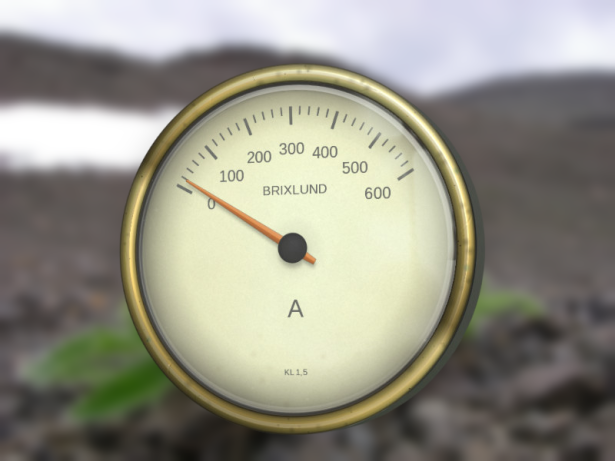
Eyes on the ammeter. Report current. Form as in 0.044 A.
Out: 20 A
